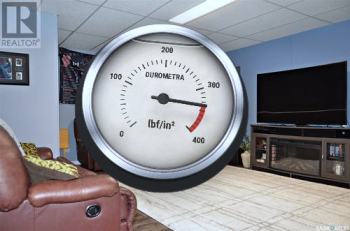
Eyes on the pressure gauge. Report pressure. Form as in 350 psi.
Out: 340 psi
